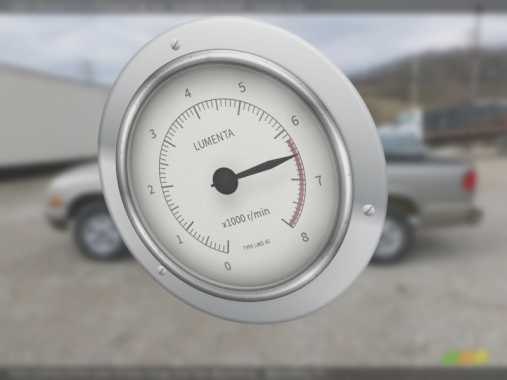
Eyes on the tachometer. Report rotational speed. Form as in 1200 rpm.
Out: 6500 rpm
